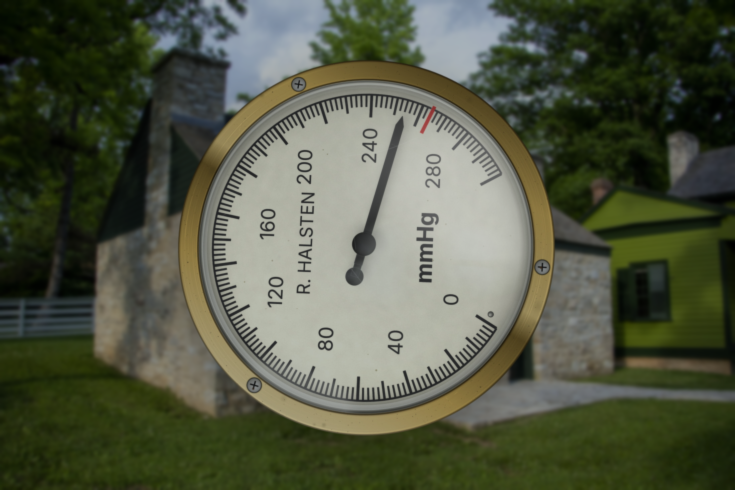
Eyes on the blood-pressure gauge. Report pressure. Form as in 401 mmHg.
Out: 254 mmHg
